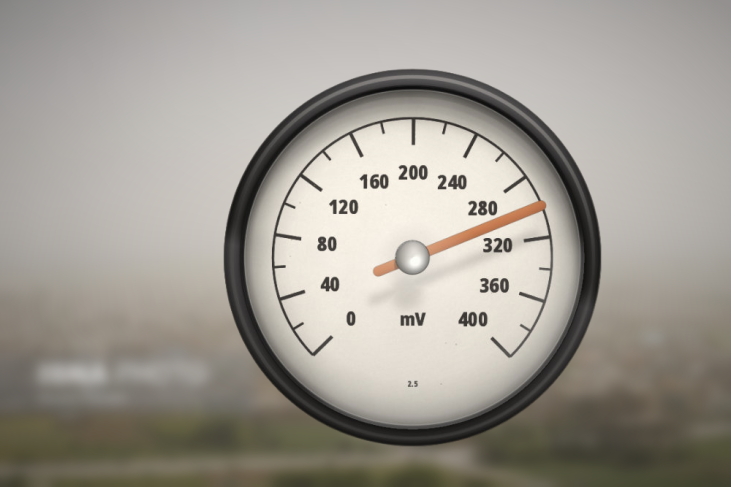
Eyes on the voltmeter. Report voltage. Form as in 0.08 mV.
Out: 300 mV
